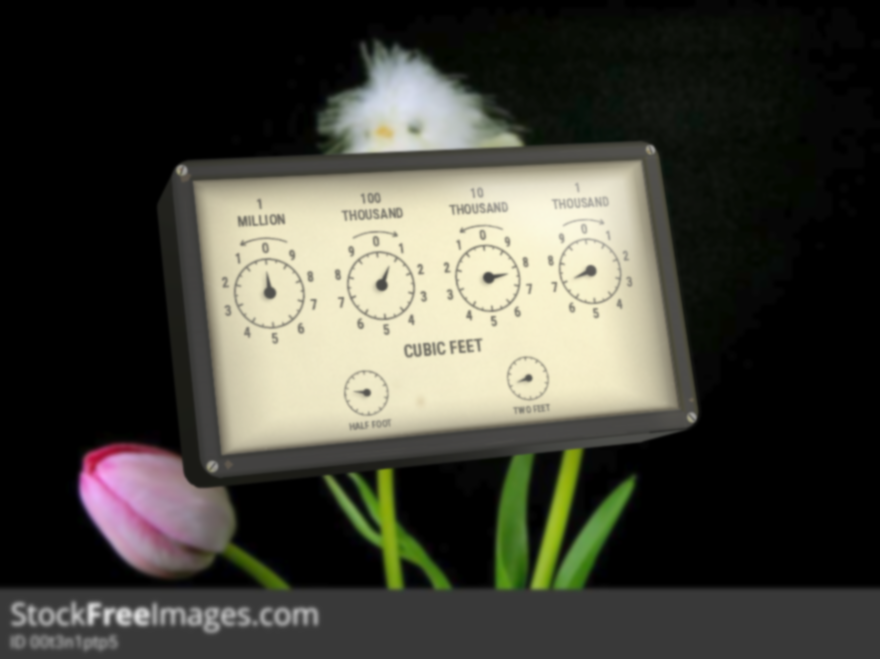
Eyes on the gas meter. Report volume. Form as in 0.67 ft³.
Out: 7700 ft³
